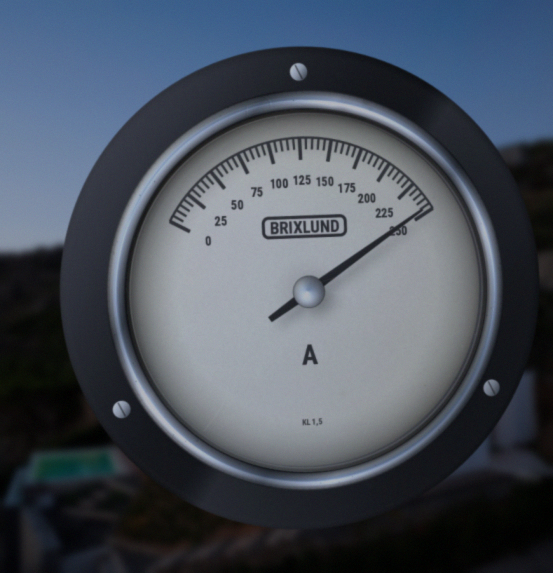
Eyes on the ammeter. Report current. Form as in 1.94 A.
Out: 245 A
